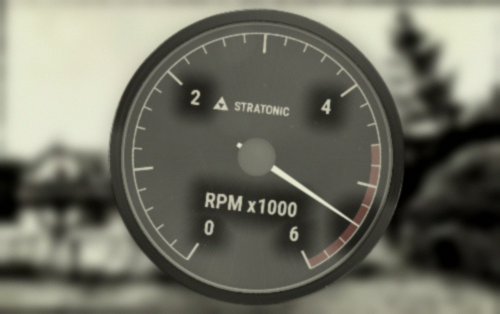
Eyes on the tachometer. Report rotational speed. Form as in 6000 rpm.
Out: 5400 rpm
